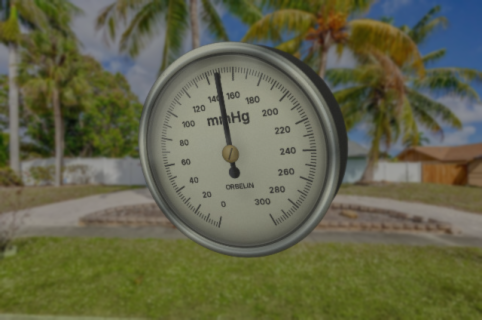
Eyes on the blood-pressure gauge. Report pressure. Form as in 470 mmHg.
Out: 150 mmHg
